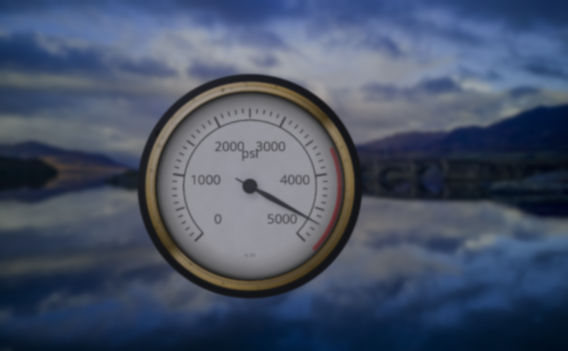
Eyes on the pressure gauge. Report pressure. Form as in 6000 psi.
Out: 4700 psi
